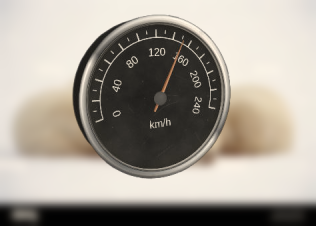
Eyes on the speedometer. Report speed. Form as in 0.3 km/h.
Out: 150 km/h
